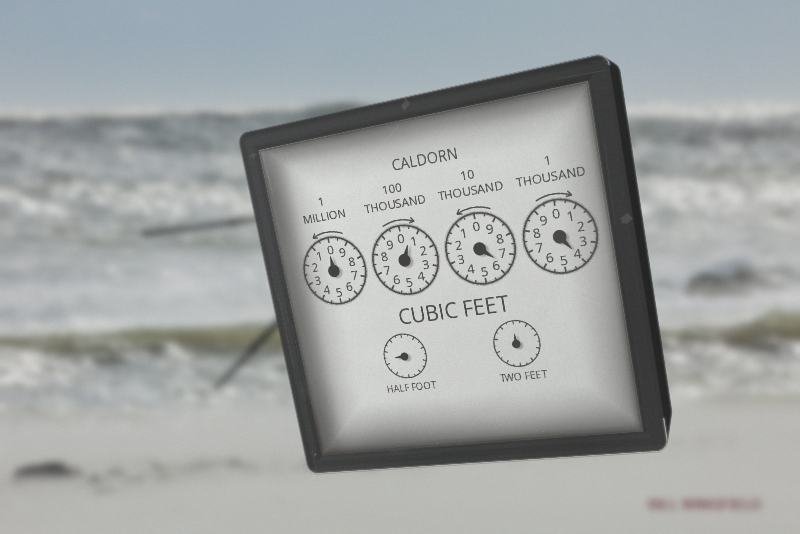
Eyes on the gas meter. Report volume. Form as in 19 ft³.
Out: 6400 ft³
